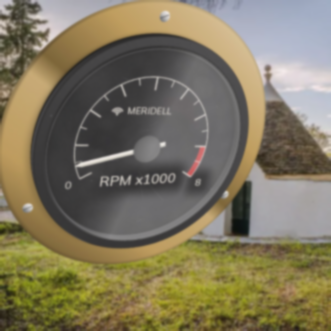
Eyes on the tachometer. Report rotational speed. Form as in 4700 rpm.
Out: 500 rpm
